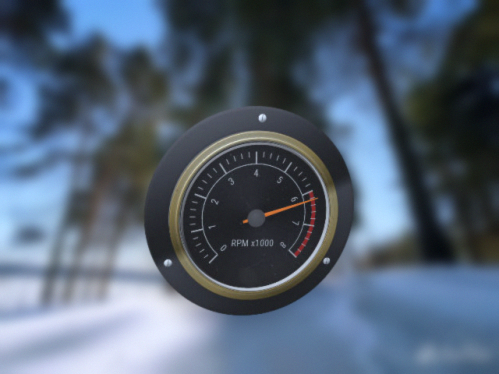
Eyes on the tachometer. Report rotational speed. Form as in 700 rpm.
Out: 6200 rpm
